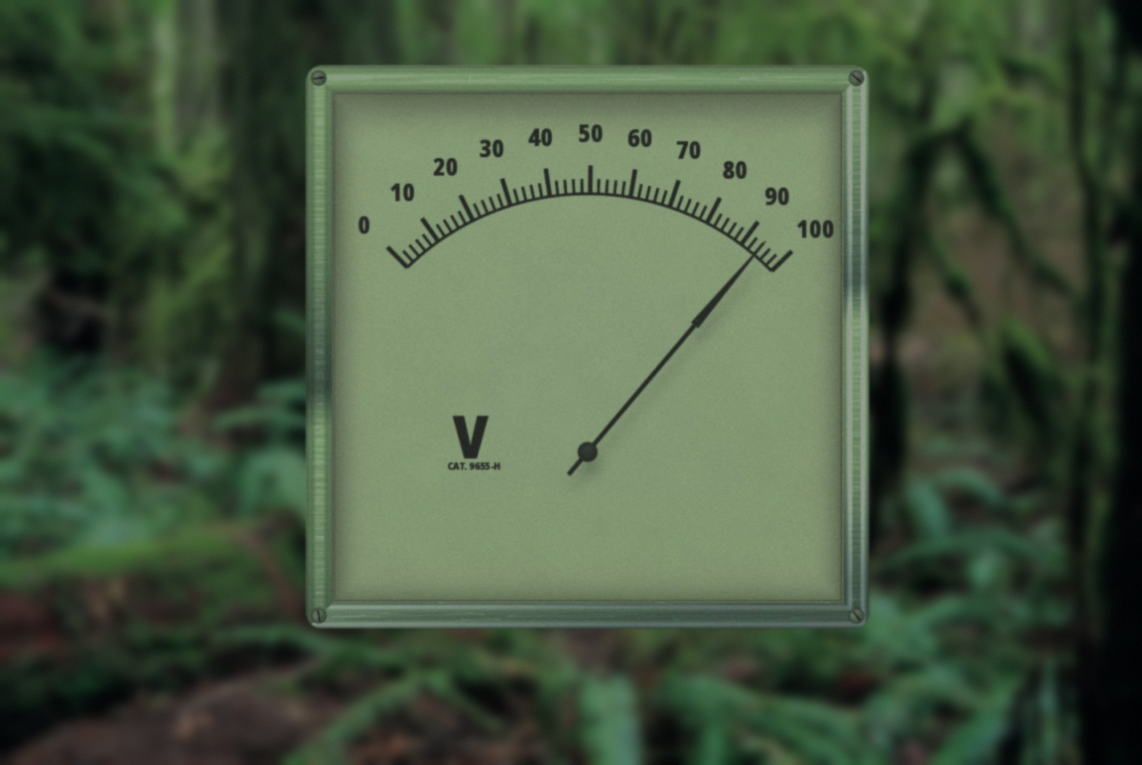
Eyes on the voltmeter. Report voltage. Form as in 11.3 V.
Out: 94 V
